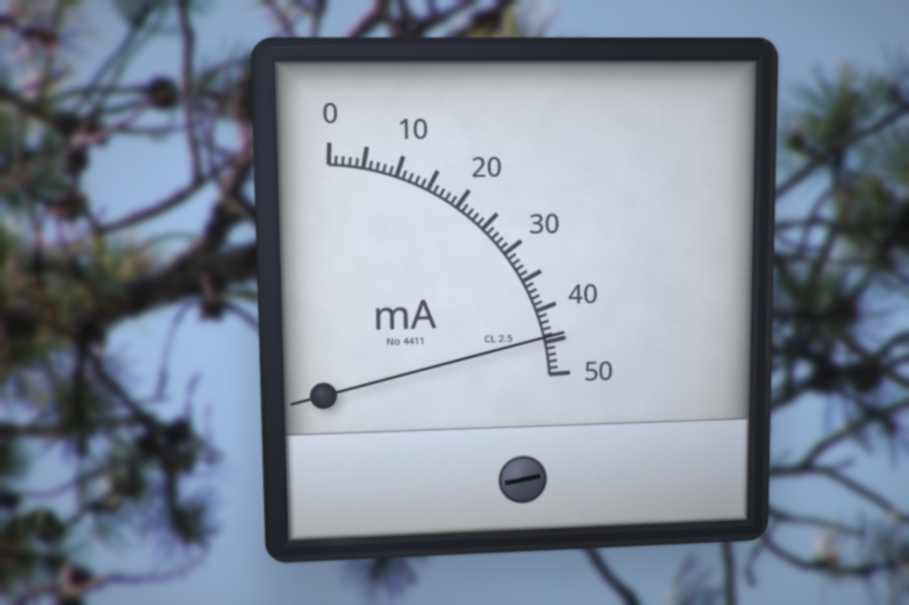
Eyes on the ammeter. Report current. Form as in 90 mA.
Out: 44 mA
